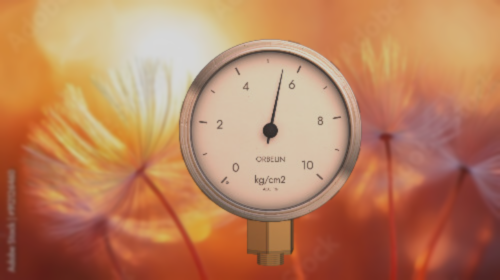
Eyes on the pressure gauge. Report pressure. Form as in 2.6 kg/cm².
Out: 5.5 kg/cm²
